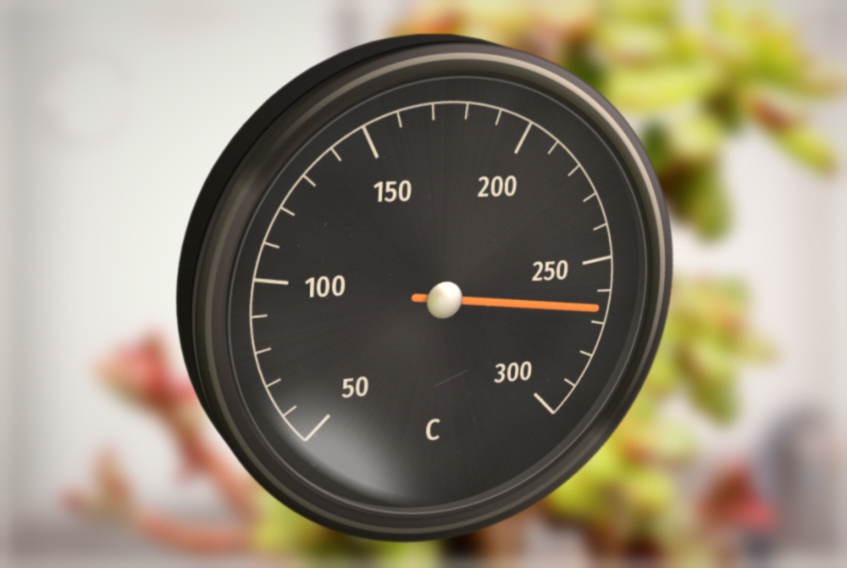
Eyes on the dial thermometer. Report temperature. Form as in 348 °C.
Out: 265 °C
